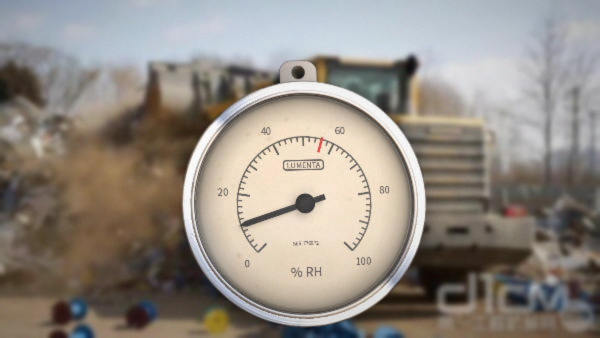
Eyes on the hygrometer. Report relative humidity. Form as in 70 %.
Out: 10 %
